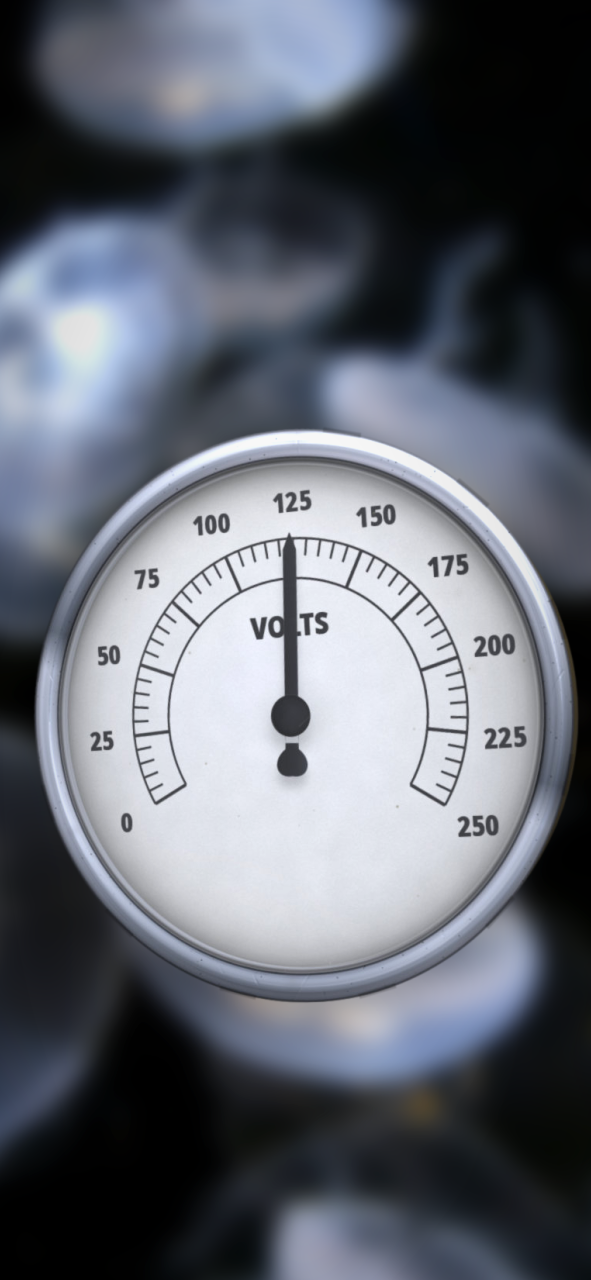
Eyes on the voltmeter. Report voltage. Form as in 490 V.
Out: 125 V
